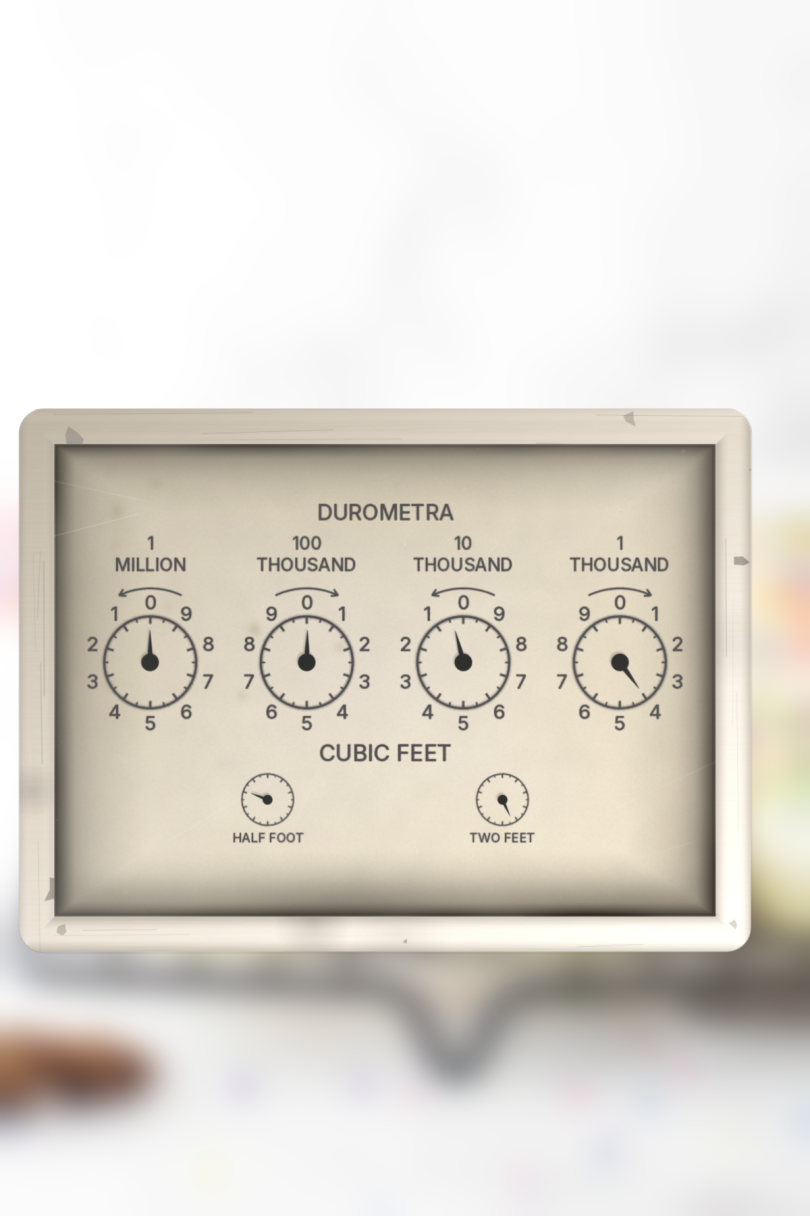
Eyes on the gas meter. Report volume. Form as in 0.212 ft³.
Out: 400 ft³
